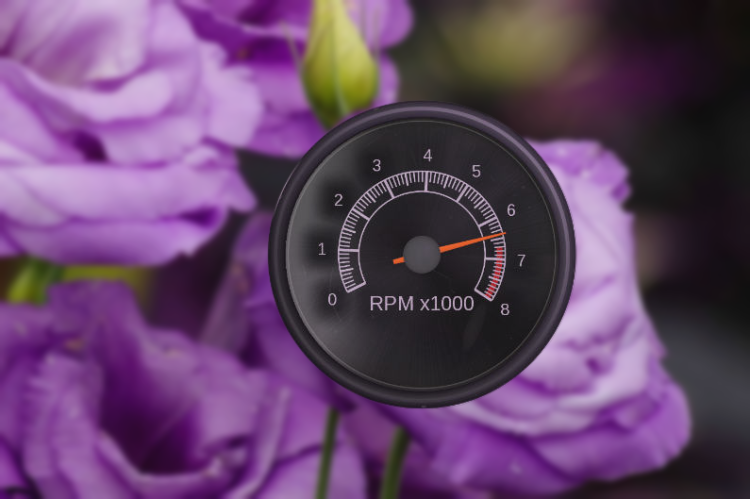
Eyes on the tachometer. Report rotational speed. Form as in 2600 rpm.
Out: 6400 rpm
